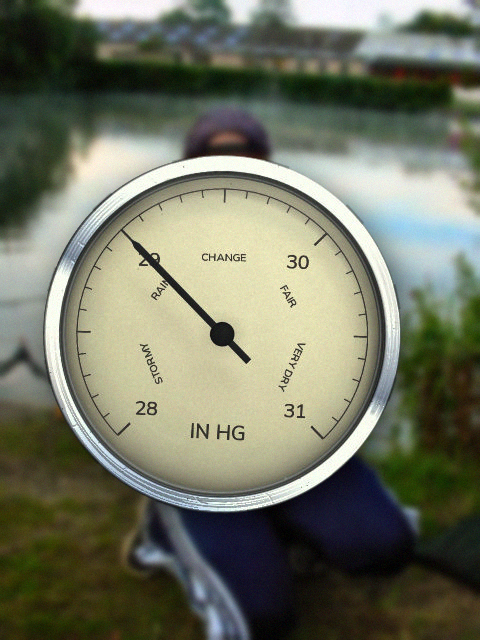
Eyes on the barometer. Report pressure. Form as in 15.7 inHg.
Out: 29 inHg
